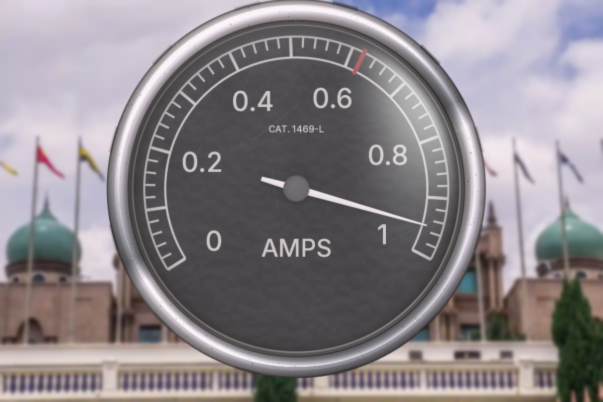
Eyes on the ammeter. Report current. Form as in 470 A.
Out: 0.95 A
